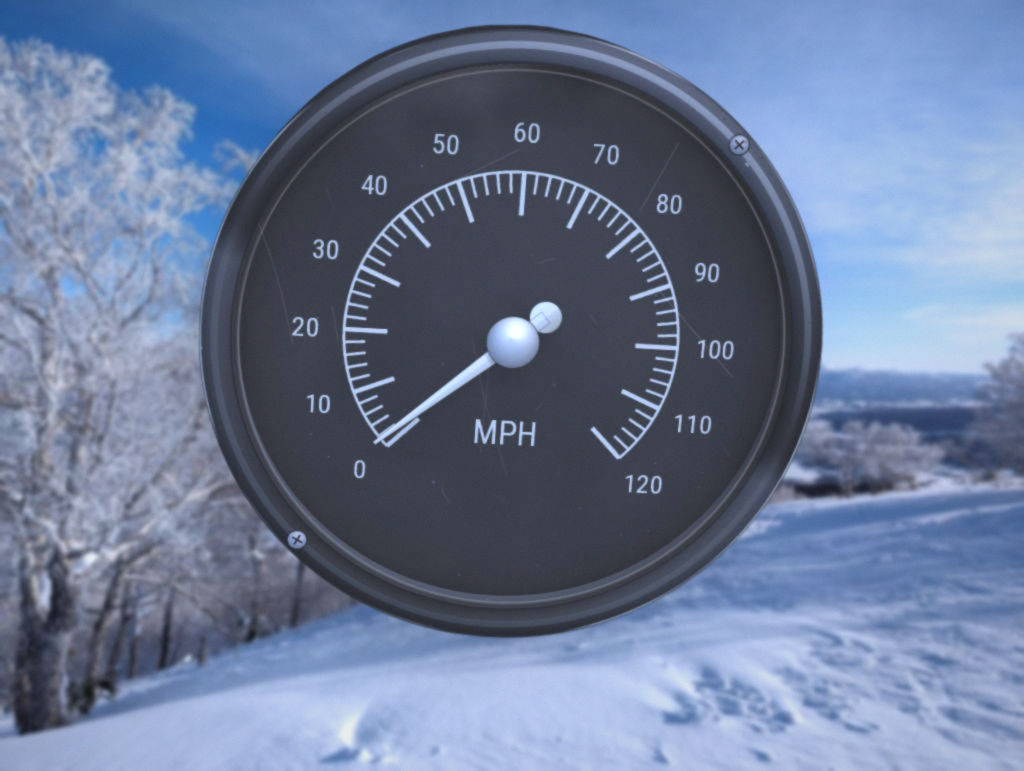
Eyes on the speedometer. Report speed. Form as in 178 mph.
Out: 2 mph
